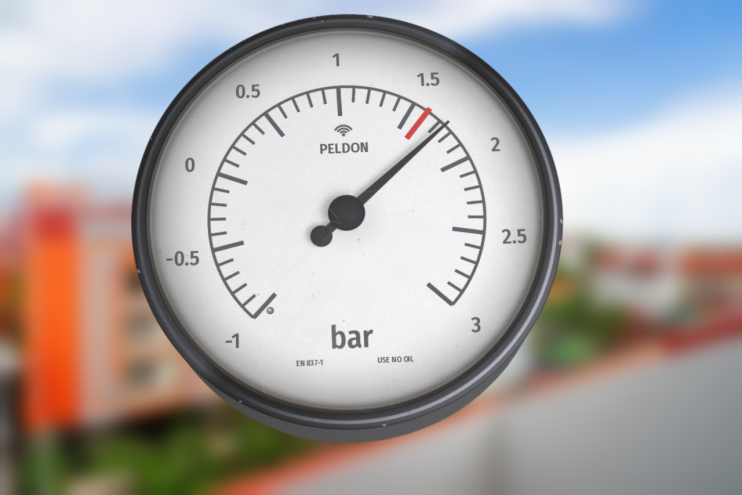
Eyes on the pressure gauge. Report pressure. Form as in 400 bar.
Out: 1.75 bar
